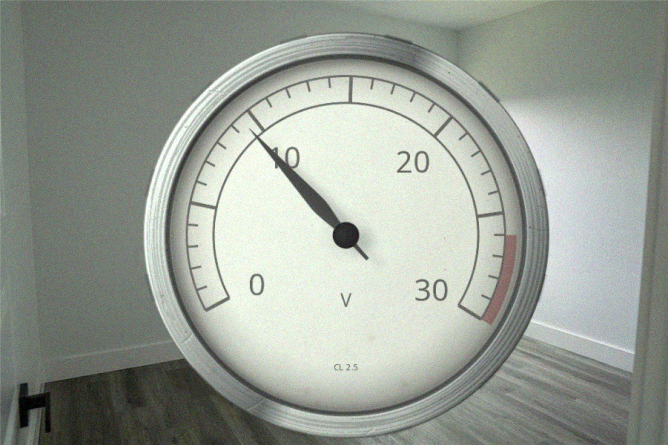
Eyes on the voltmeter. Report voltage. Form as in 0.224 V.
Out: 9.5 V
